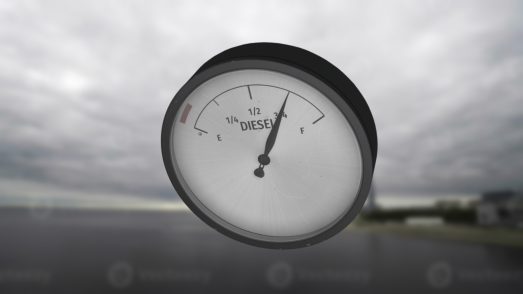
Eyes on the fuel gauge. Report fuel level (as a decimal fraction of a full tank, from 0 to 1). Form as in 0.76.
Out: 0.75
